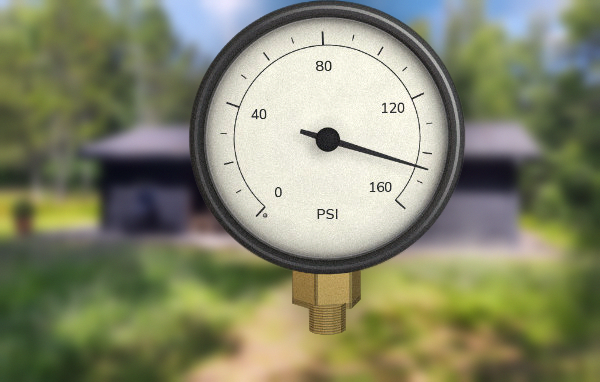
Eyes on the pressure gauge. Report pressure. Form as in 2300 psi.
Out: 145 psi
